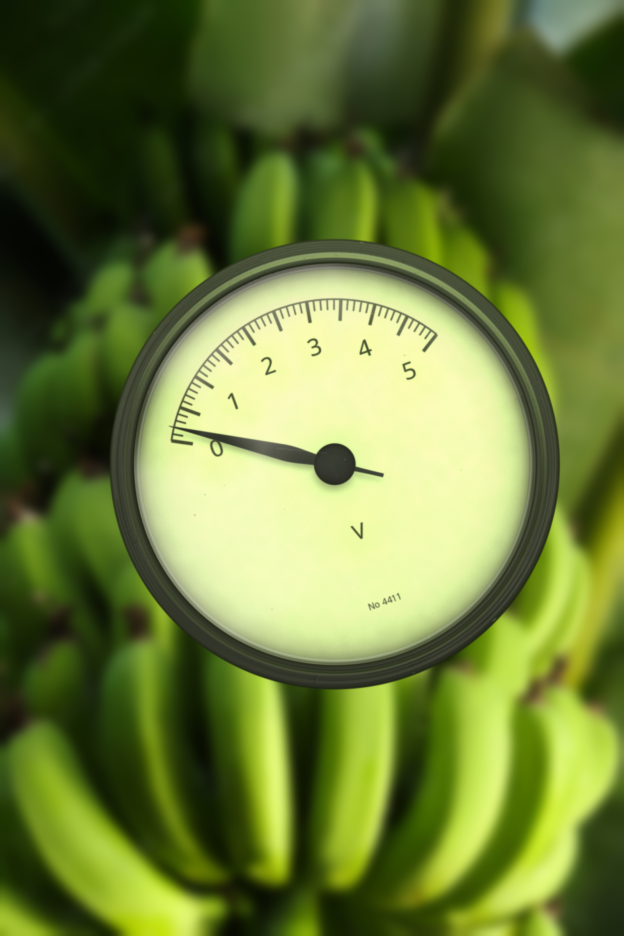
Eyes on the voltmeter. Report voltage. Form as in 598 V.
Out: 0.2 V
